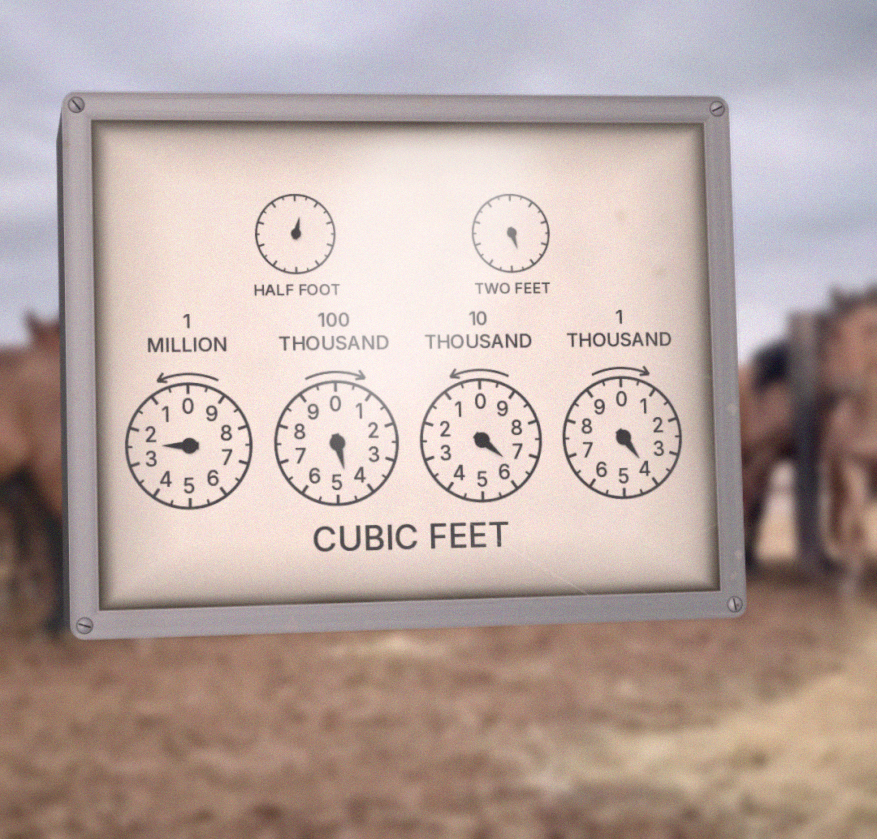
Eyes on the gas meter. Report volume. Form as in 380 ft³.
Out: 246400 ft³
